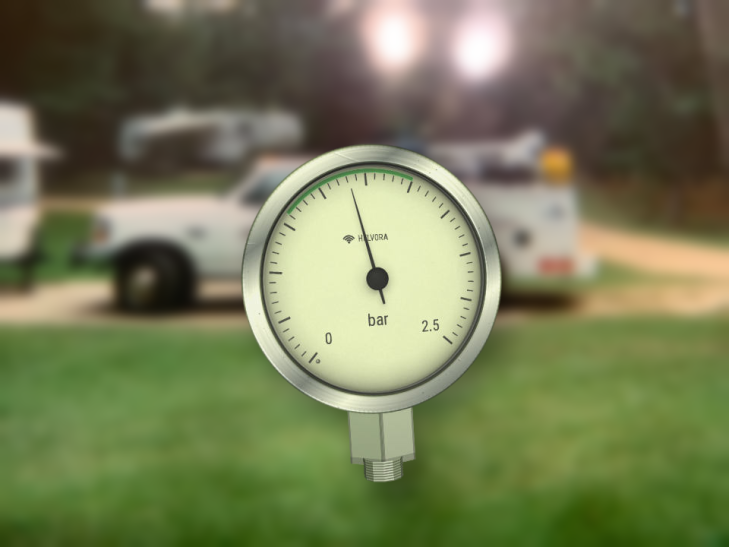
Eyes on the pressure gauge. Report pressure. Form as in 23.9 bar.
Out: 1.15 bar
